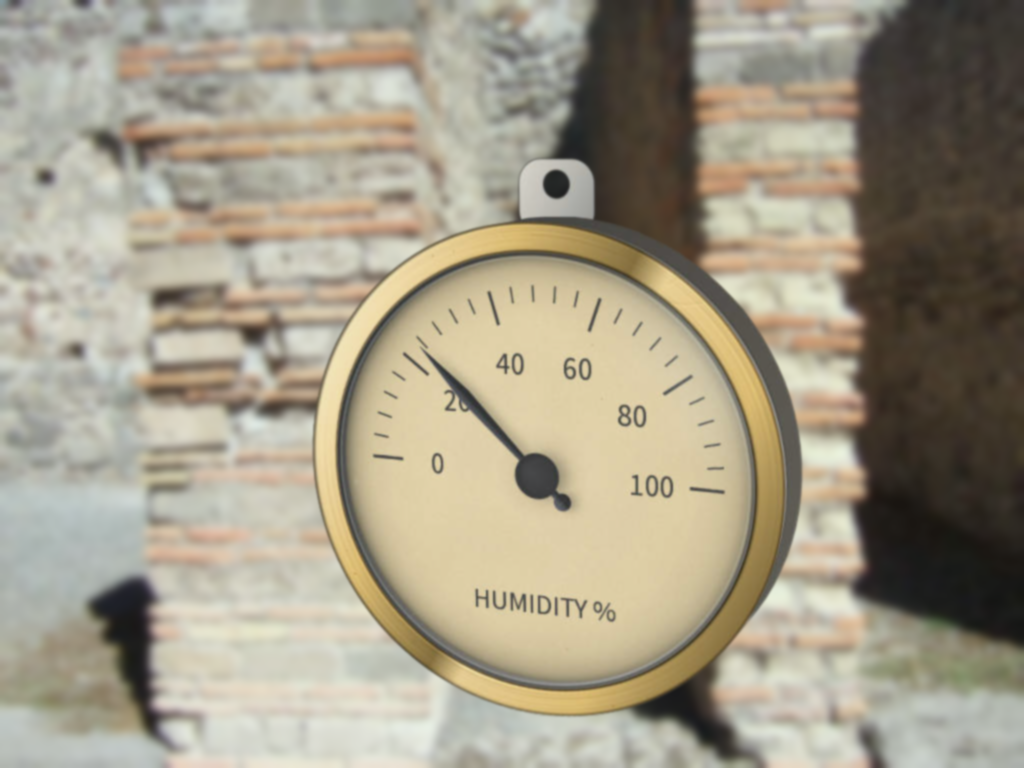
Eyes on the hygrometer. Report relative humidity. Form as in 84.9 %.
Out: 24 %
